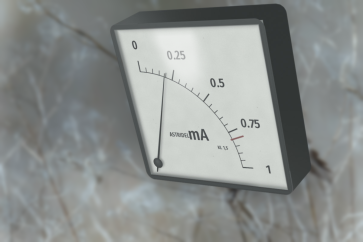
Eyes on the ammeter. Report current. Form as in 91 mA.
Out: 0.2 mA
